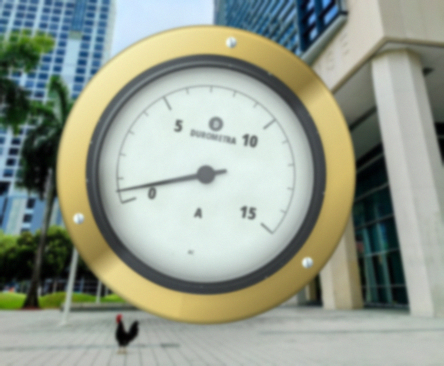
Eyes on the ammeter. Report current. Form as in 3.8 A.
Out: 0.5 A
